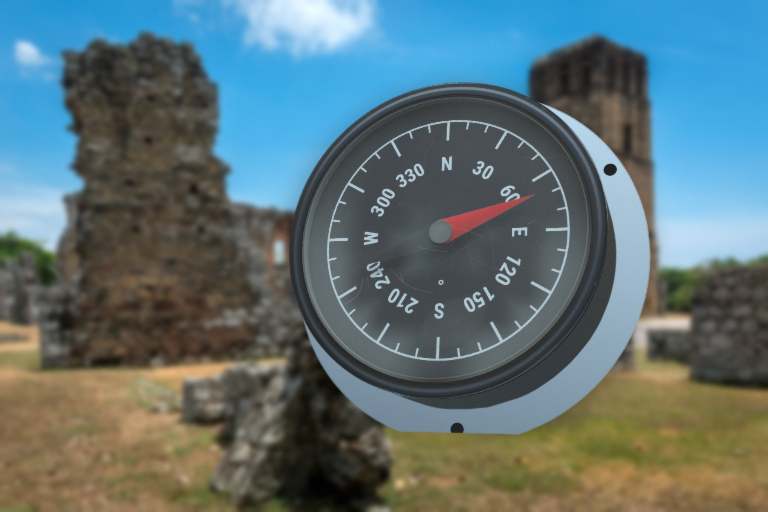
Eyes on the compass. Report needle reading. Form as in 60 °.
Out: 70 °
